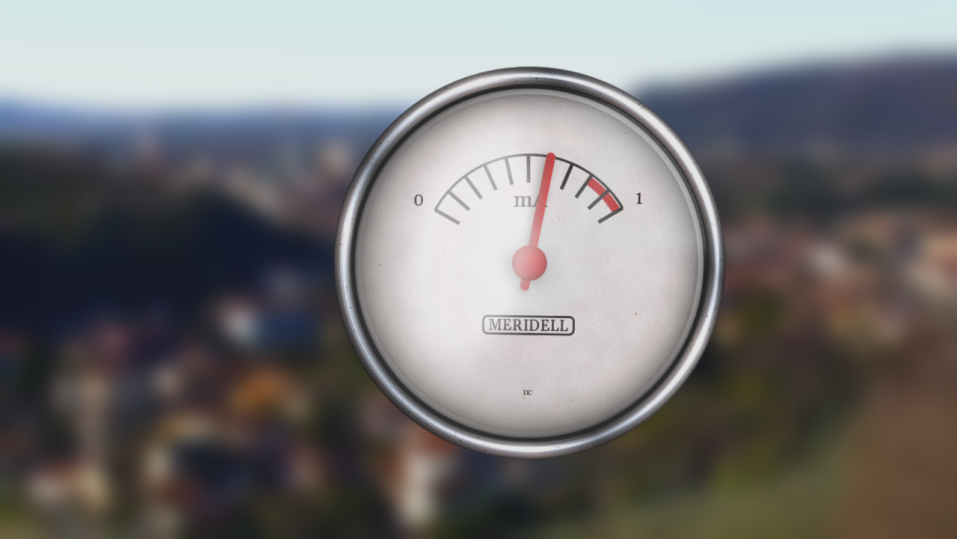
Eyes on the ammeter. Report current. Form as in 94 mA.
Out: 0.6 mA
